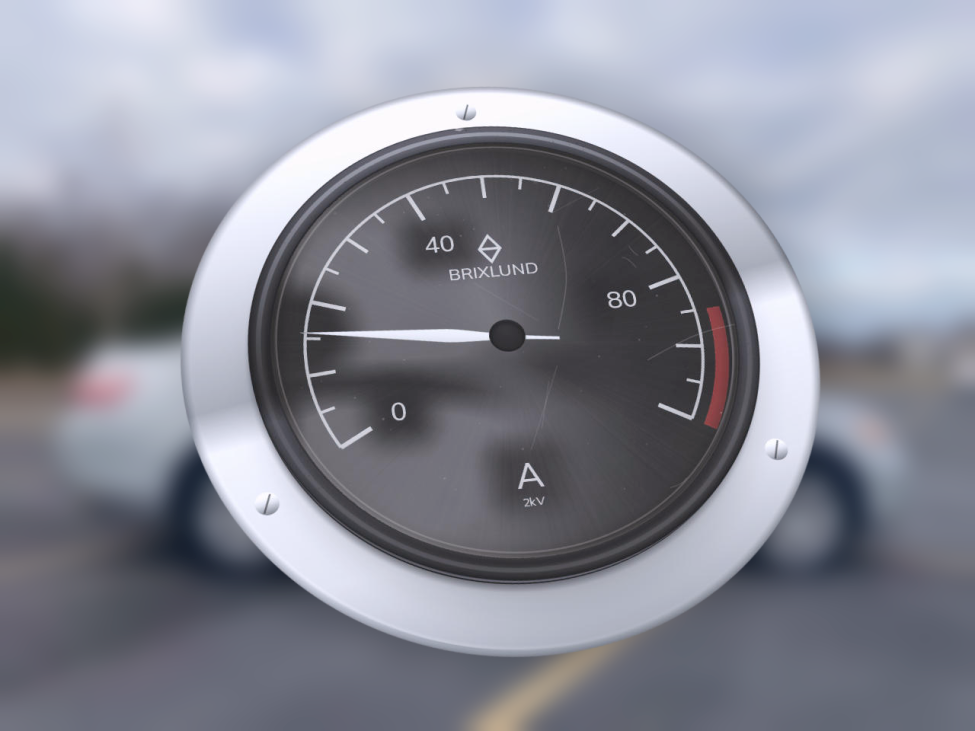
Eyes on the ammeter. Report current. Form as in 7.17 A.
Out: 15 A
